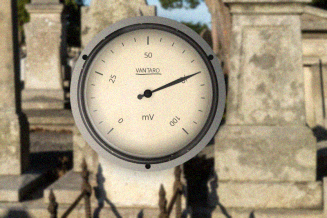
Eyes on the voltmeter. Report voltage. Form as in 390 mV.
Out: 75 mV
